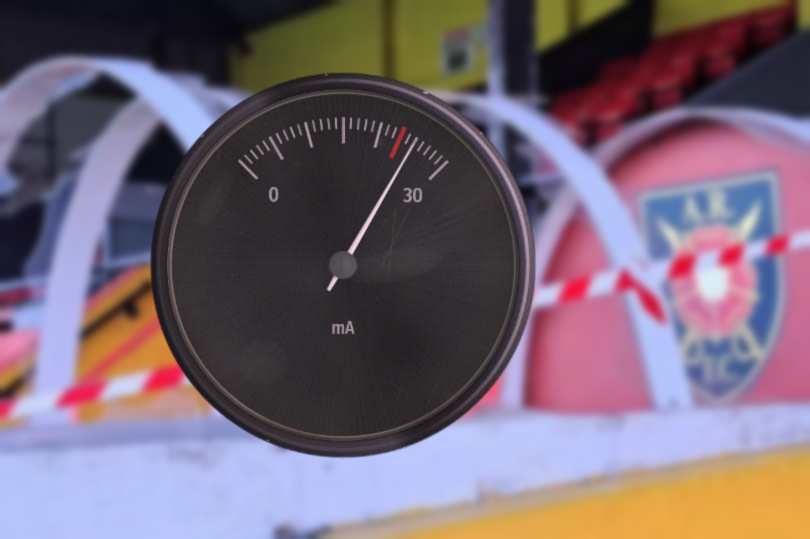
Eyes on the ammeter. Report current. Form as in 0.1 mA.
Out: 25 mA
